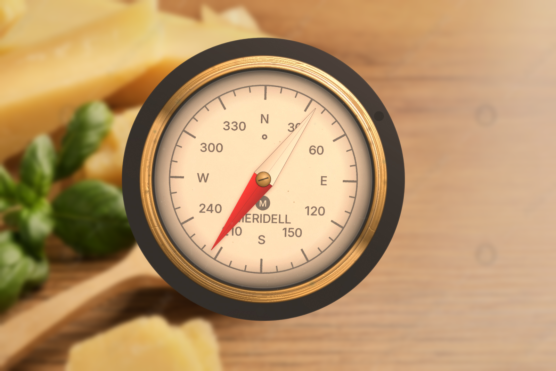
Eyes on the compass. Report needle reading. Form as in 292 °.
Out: 215 °
